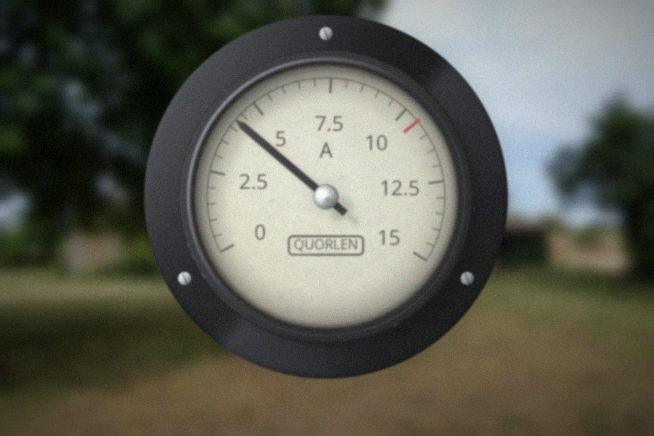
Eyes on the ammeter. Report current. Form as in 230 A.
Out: 4.25 A
